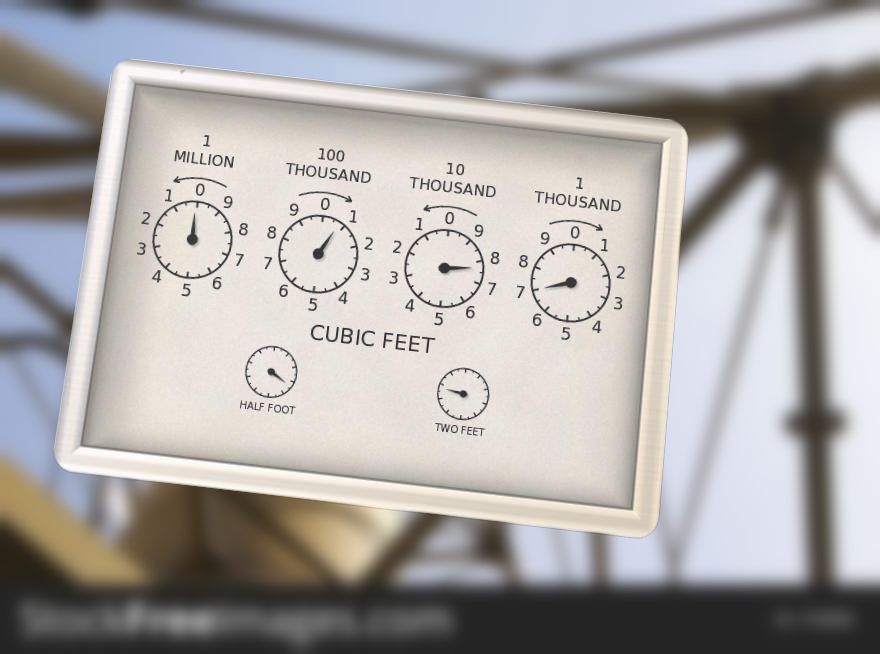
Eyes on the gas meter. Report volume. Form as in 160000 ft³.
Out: 7700 ft³
